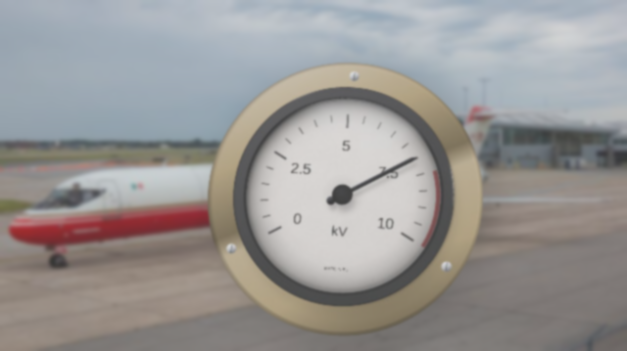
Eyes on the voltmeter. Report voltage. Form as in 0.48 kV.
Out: 7.5 kV
